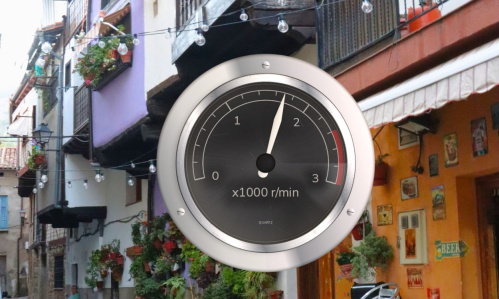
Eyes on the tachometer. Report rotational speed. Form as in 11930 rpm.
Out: 1700 rpm
